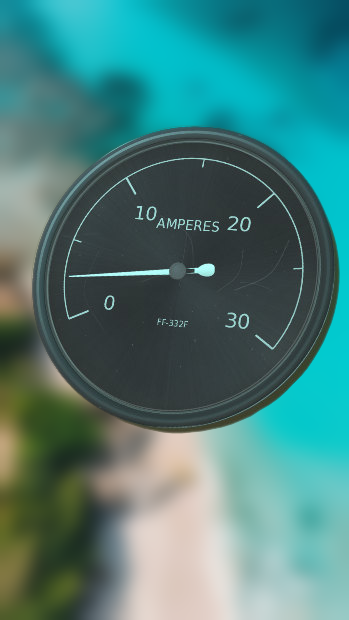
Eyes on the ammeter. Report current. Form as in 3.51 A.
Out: 2.5 A
